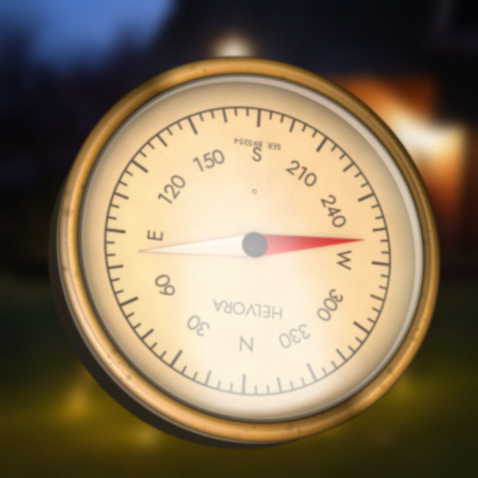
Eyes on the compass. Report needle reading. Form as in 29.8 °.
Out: 260 °
